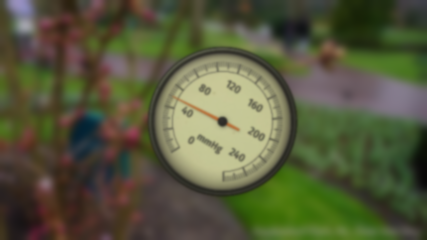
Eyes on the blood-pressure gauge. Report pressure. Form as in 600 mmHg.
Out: 50 mmHg
